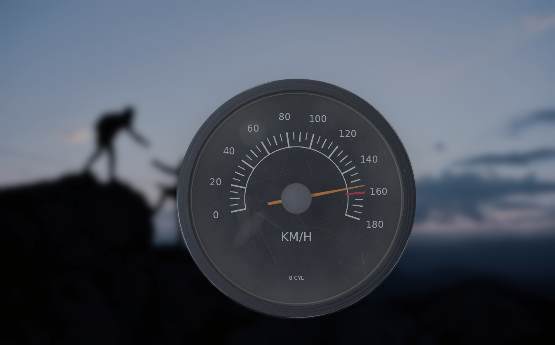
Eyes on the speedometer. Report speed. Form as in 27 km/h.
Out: 155 km/h
